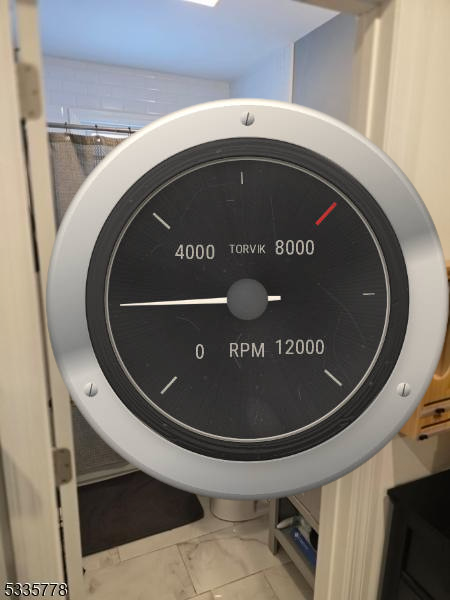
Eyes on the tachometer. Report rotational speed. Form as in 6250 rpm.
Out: 2000 rpm
